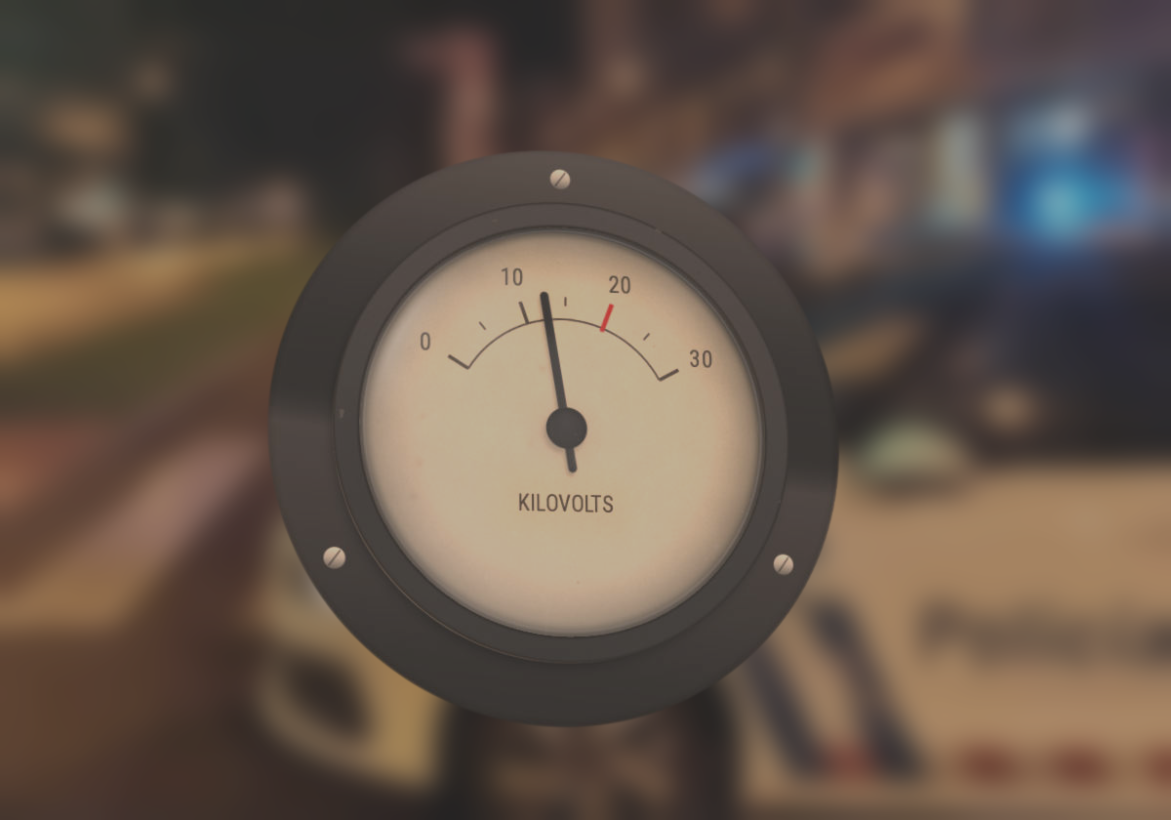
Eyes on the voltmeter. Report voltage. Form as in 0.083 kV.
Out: 12.5 kV
